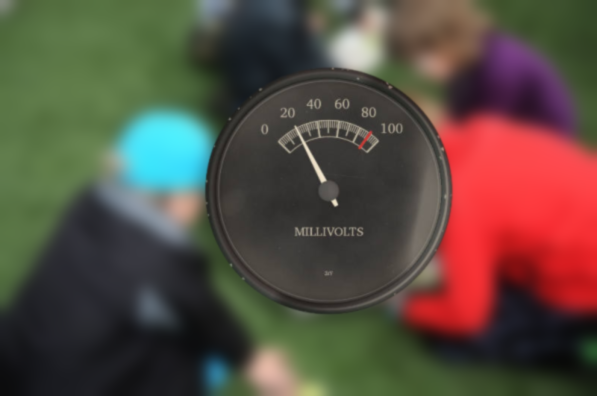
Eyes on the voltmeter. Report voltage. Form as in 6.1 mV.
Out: 20 mV
